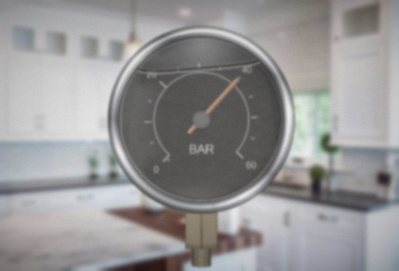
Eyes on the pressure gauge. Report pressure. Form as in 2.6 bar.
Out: 40 bar
